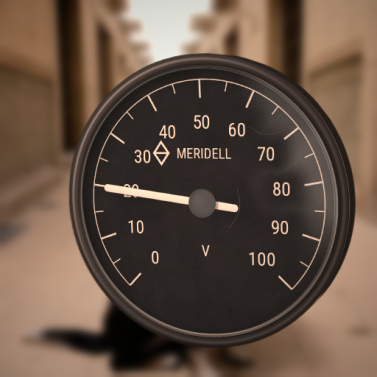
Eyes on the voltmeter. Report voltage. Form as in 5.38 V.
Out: 20 V
